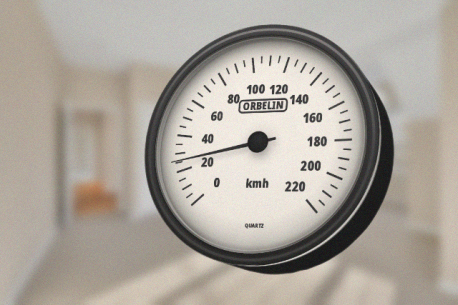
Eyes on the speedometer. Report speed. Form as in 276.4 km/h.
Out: 25 km/h
